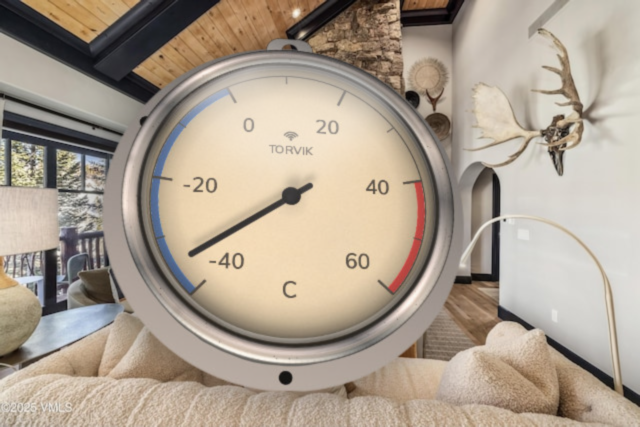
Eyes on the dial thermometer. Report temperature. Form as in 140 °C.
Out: -35 °C
